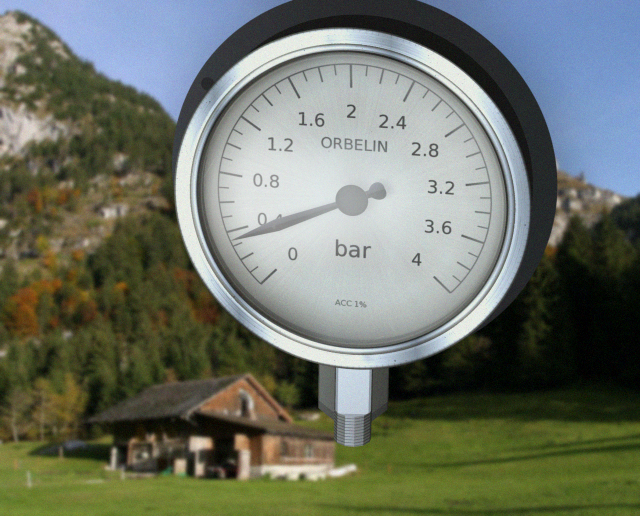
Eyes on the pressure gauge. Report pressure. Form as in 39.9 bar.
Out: 0.35 bar
